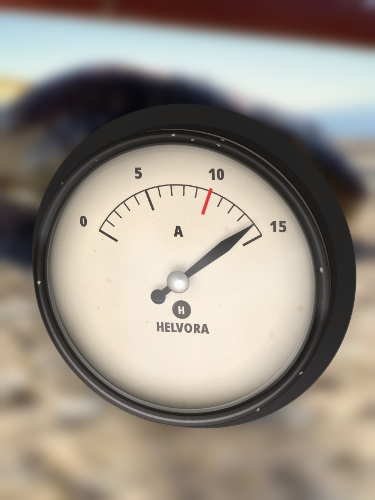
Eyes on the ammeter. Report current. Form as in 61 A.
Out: 14 A
